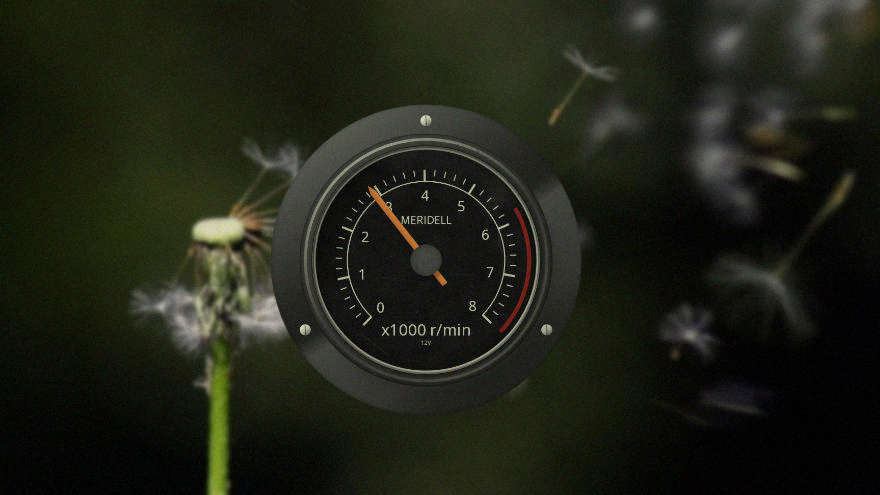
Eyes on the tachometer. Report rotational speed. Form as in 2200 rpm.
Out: 2900 rpm
